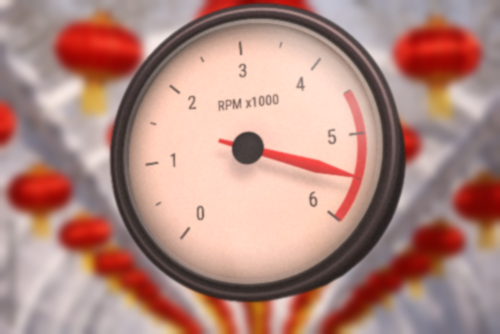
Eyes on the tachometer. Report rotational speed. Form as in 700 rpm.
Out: 5500 rpm
